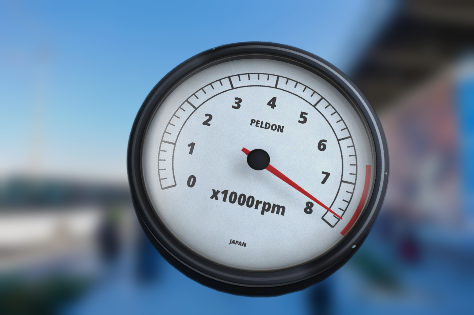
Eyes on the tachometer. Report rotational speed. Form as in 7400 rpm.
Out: 7800 rpm
